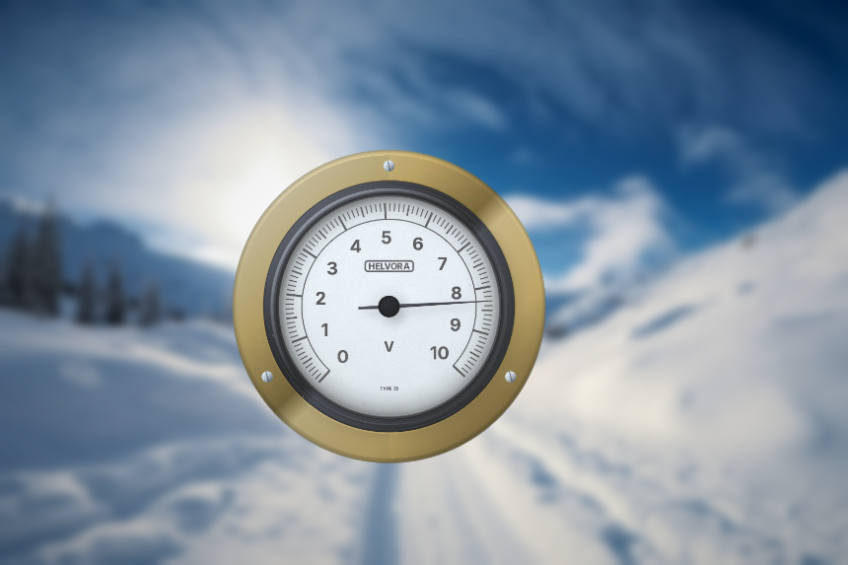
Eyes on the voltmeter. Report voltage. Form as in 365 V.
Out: 8.3 V
